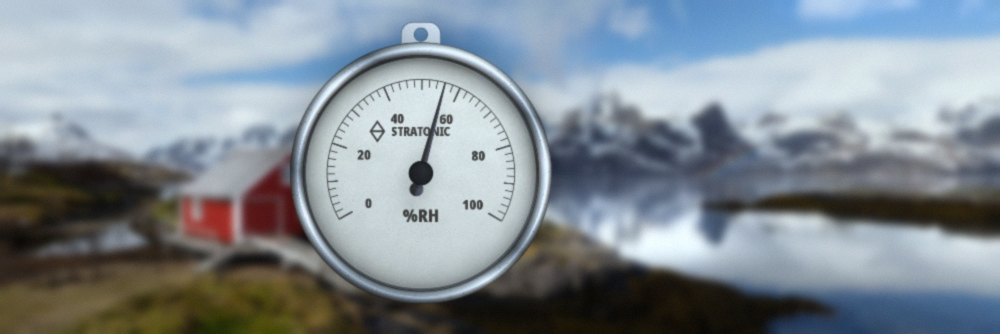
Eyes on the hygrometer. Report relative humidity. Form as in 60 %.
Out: 56 %
